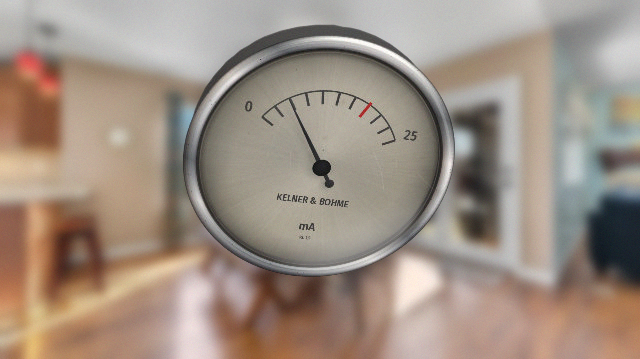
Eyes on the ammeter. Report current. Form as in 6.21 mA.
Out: 5 mA
